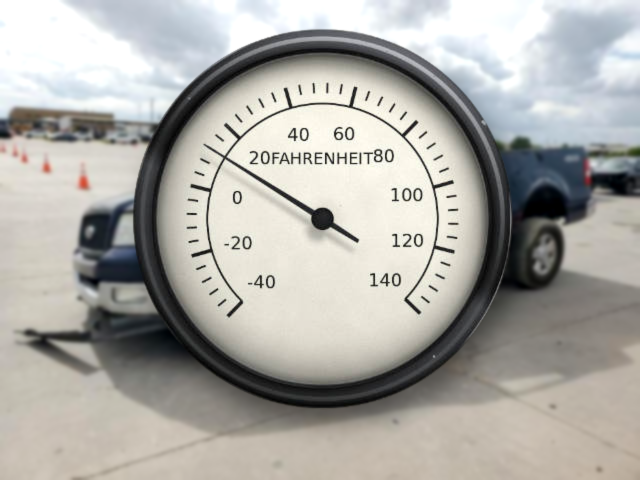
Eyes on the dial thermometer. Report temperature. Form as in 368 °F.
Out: 12 °F
